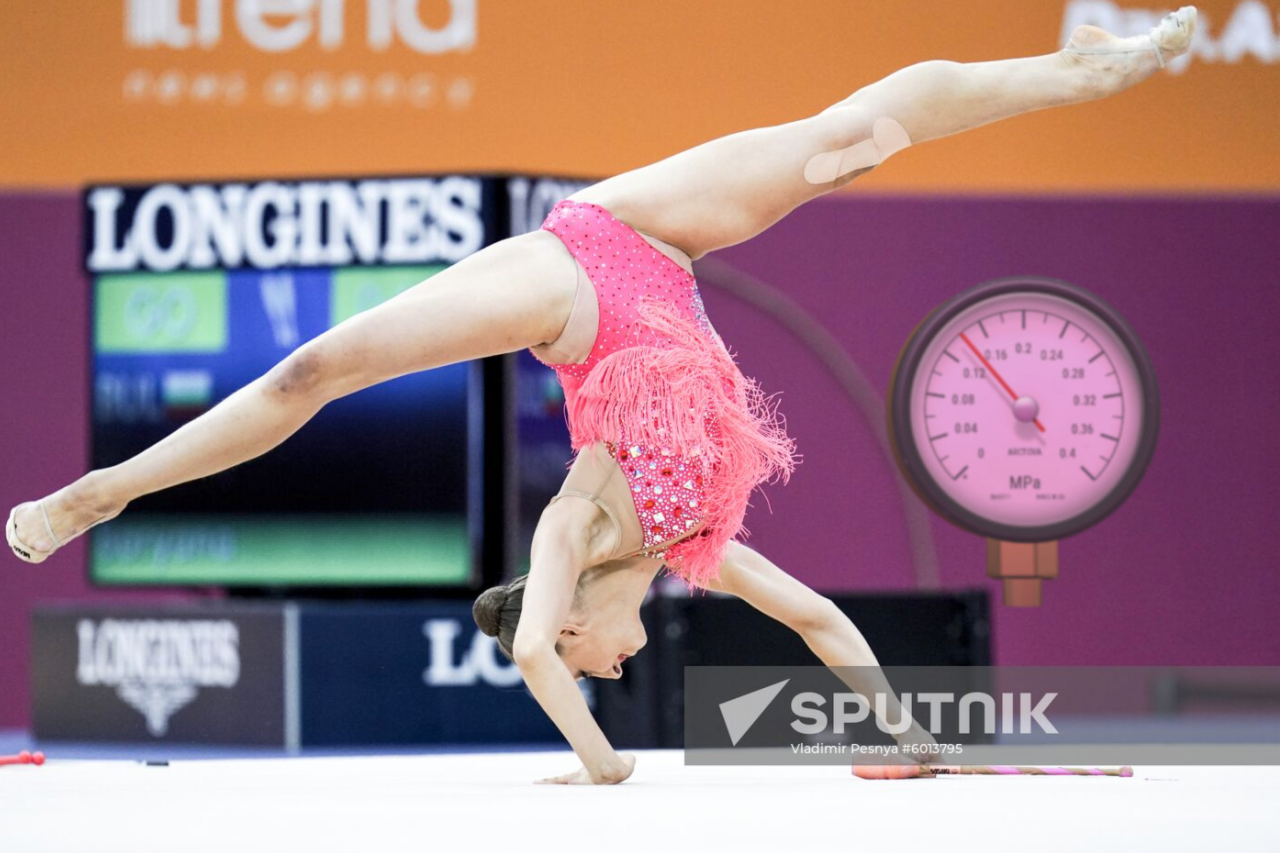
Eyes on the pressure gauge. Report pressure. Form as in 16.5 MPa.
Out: 0.14 MPa
